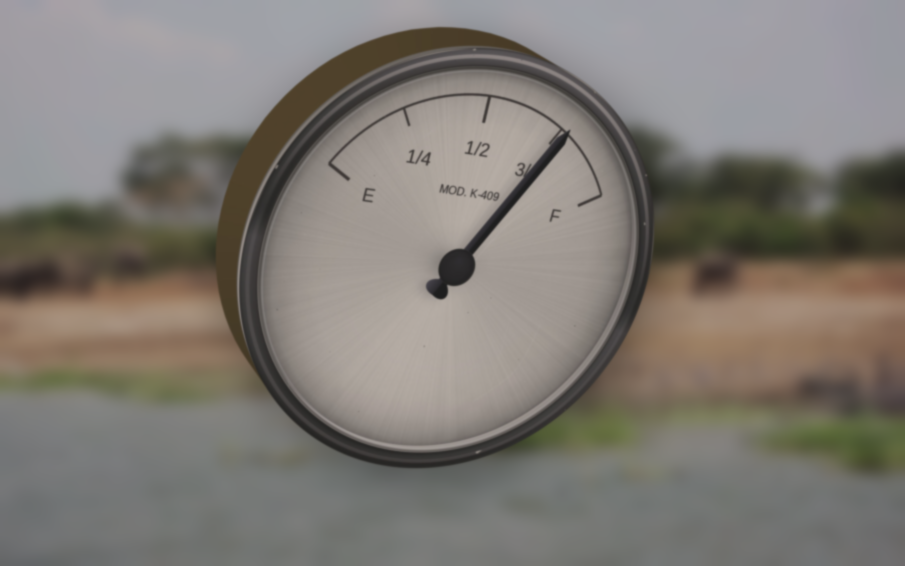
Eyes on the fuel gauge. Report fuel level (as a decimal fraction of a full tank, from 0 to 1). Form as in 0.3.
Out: 0.75
